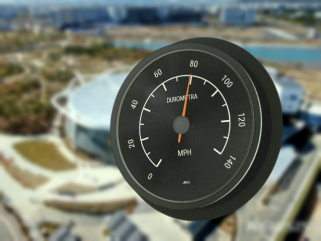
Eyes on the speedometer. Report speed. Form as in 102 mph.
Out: 80 mph
